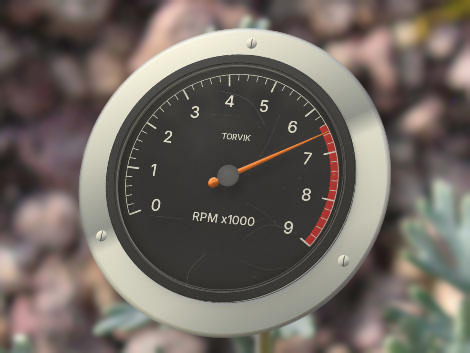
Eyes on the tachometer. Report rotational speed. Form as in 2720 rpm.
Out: 6600 rpm
